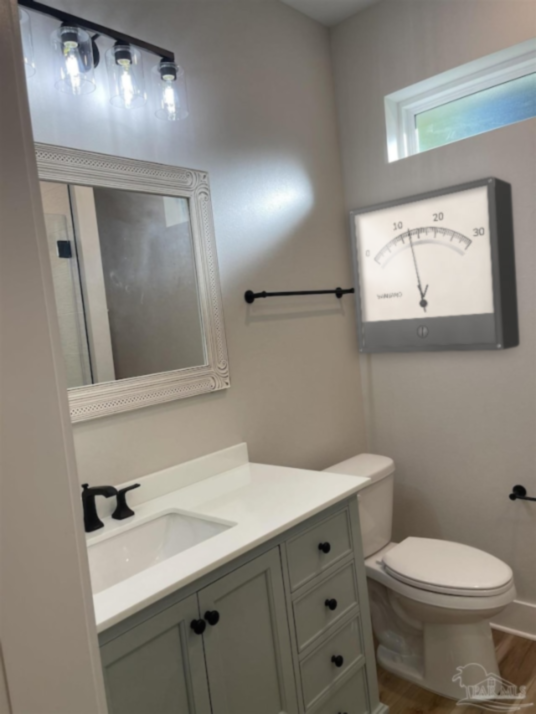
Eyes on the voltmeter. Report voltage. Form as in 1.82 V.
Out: 12.5 V
